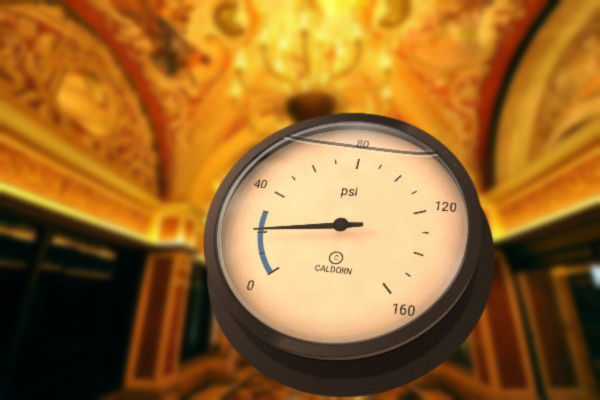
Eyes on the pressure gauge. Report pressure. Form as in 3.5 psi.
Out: 20 psi
